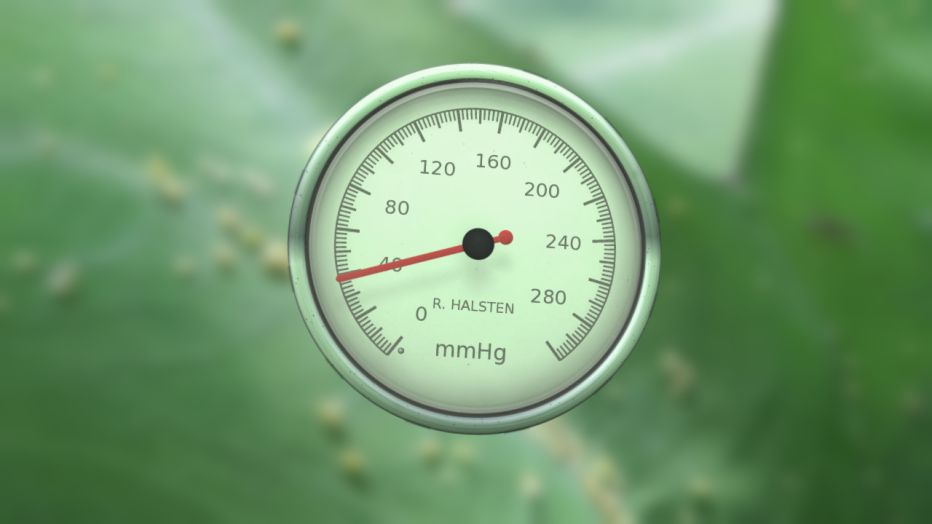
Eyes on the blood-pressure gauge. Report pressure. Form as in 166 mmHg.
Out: 38 mmHg
